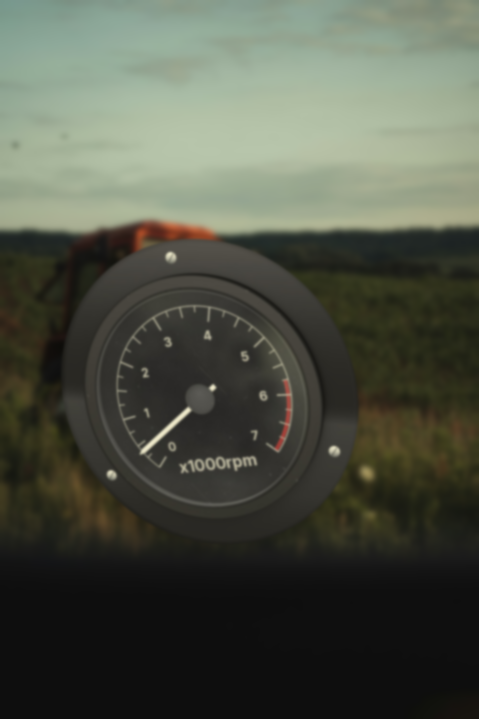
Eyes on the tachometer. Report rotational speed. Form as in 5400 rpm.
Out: 375 rpm
